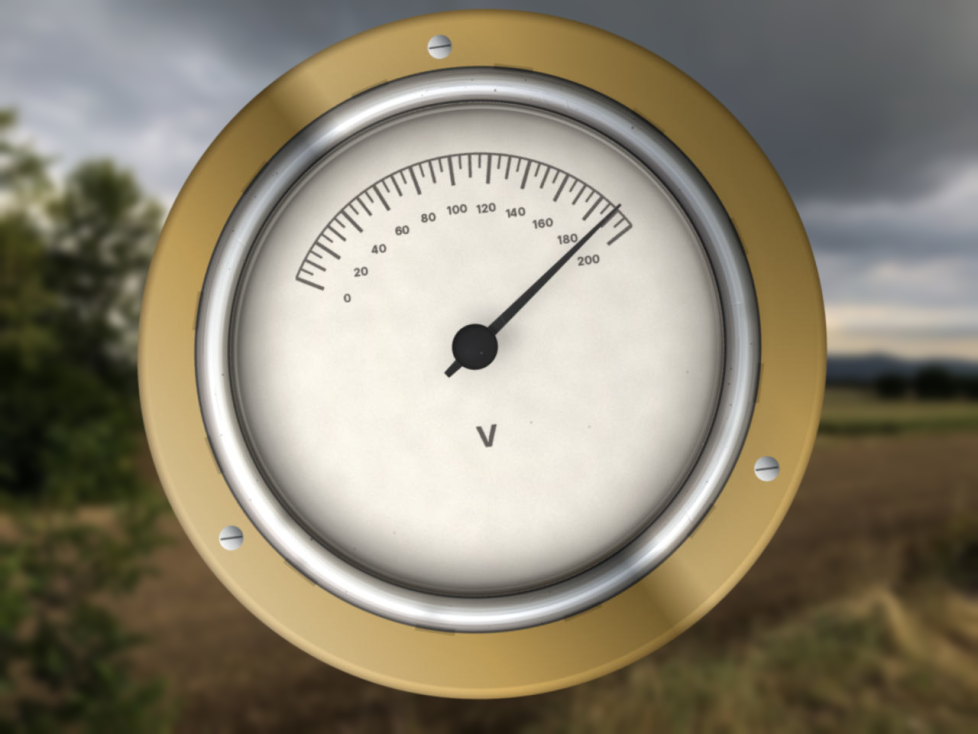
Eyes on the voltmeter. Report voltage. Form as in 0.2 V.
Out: 190 V
